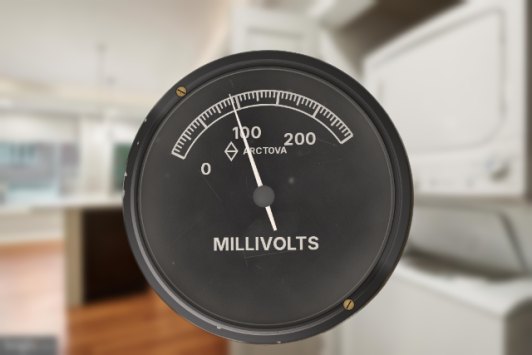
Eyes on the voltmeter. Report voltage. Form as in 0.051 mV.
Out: 95 mV
